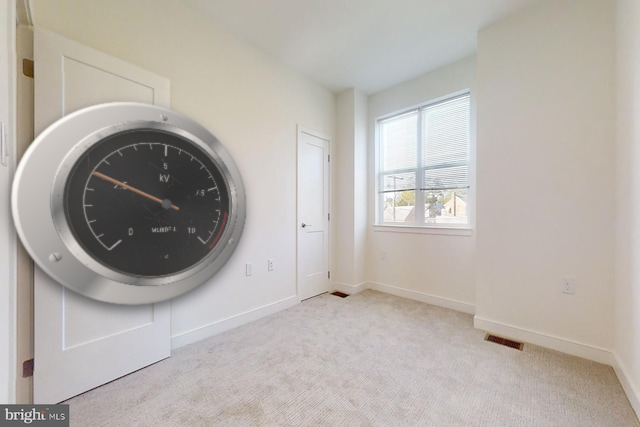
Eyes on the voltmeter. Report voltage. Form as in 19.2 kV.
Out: 2.5 kV
